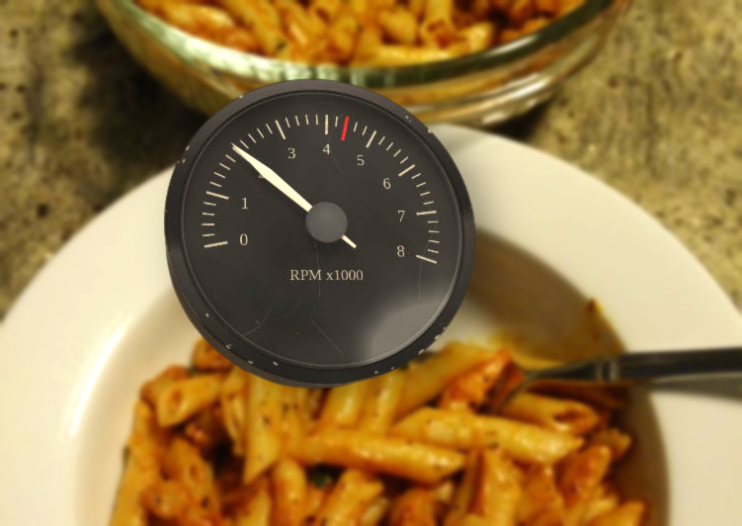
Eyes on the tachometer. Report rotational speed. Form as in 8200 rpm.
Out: 2000 rpm
